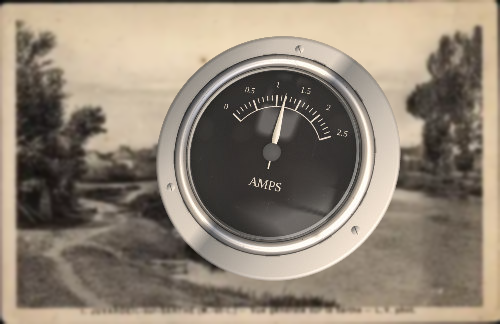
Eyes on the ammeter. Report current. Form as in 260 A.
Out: 1.2 A
